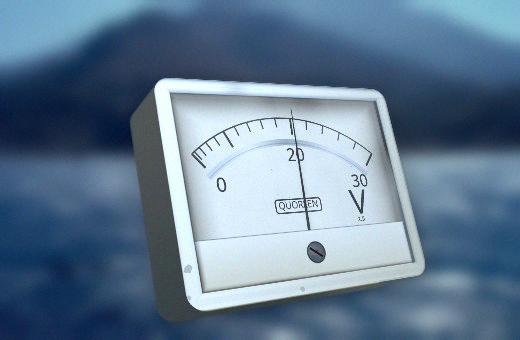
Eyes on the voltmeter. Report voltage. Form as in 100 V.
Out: 20 V
